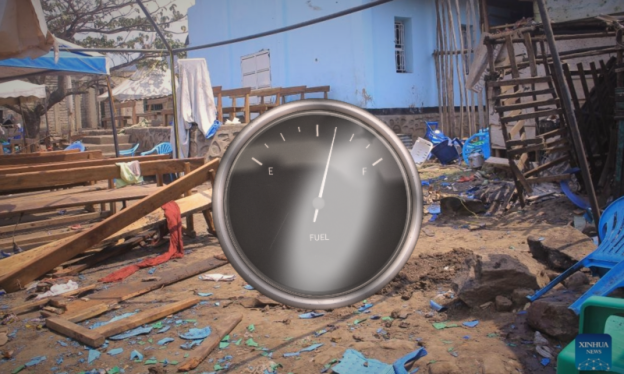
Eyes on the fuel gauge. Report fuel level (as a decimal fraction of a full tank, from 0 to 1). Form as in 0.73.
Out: 0.625
